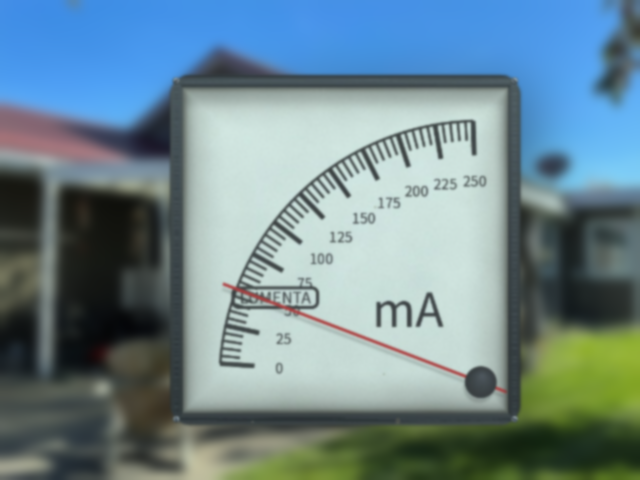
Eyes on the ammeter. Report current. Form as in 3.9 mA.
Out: 50 mA
